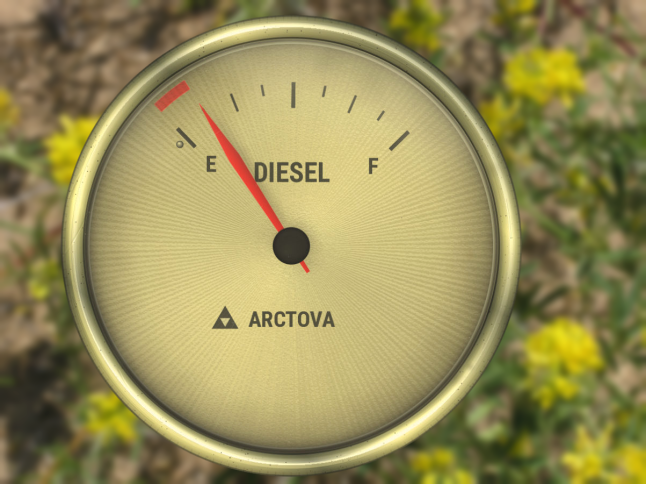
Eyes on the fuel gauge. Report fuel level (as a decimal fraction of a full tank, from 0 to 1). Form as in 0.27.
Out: 0.125
